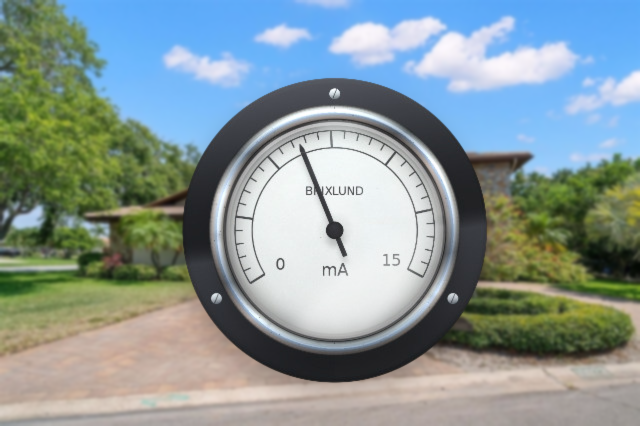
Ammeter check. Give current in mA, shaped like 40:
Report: 6.25
